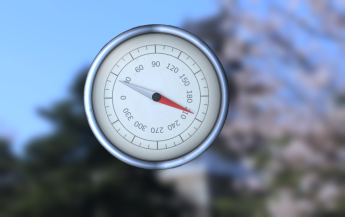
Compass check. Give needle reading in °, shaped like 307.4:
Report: 205
